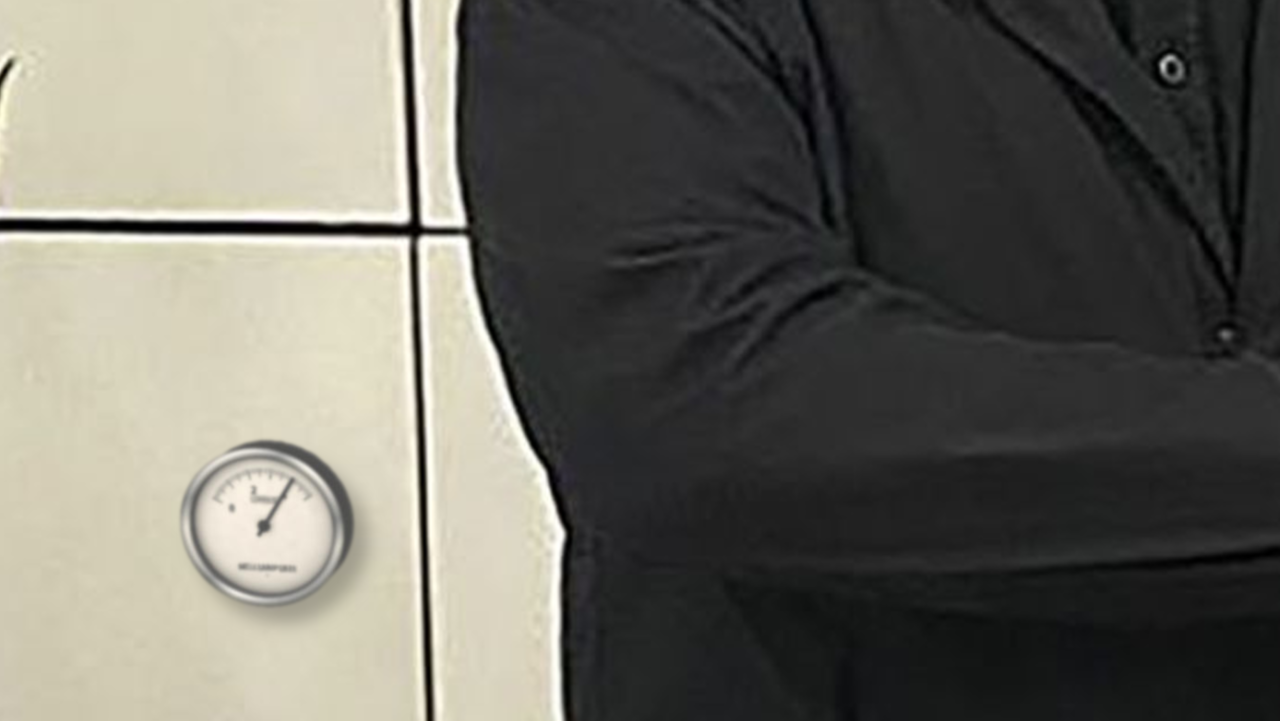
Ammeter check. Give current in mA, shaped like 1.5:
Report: 4
